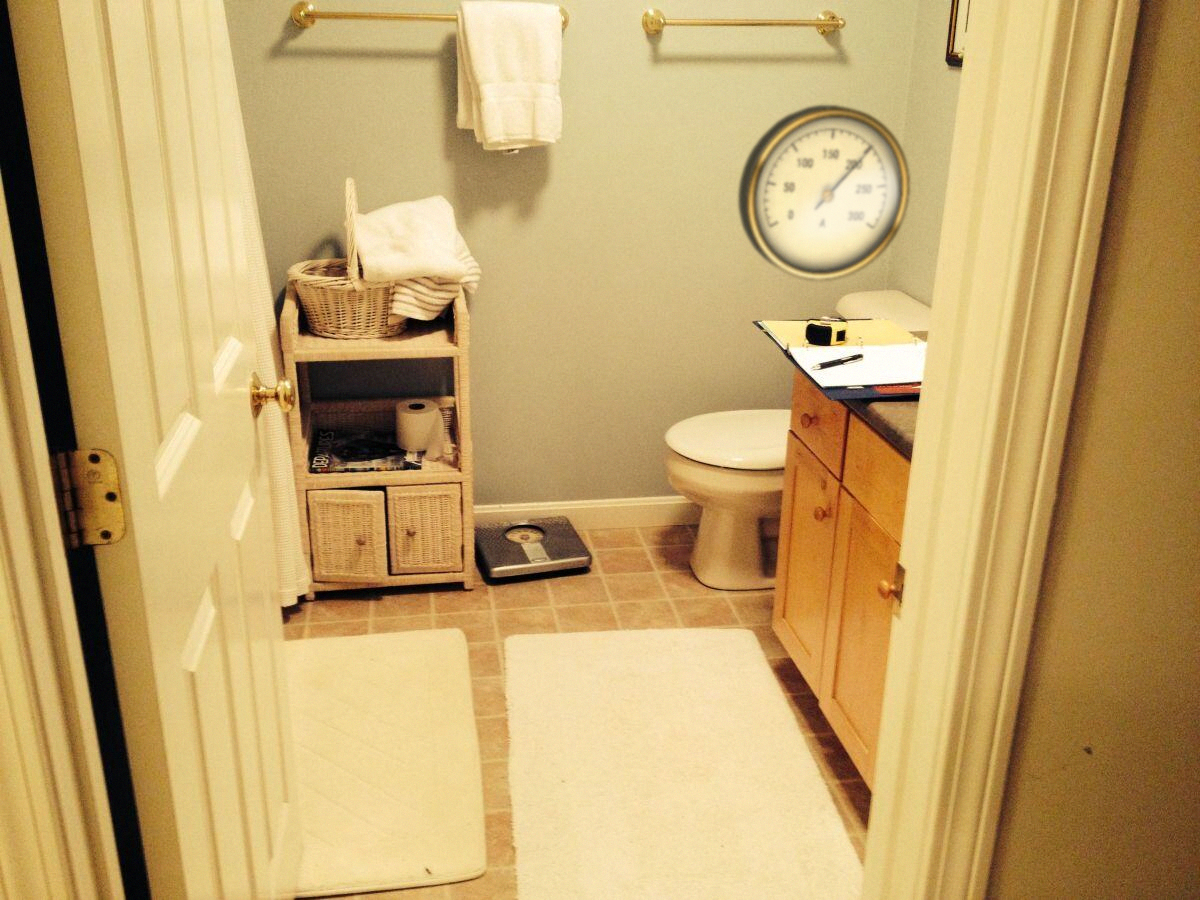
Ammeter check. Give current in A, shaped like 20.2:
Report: 200
